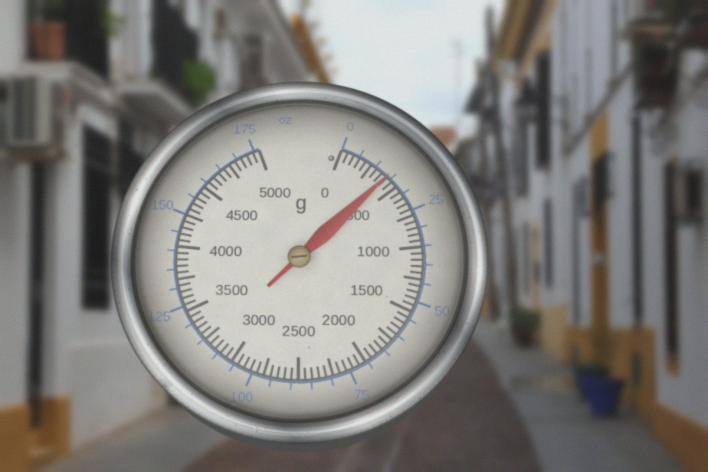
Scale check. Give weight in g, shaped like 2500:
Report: 400
